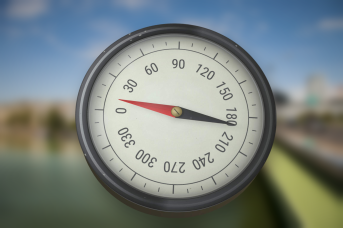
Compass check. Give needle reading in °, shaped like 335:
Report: 10
